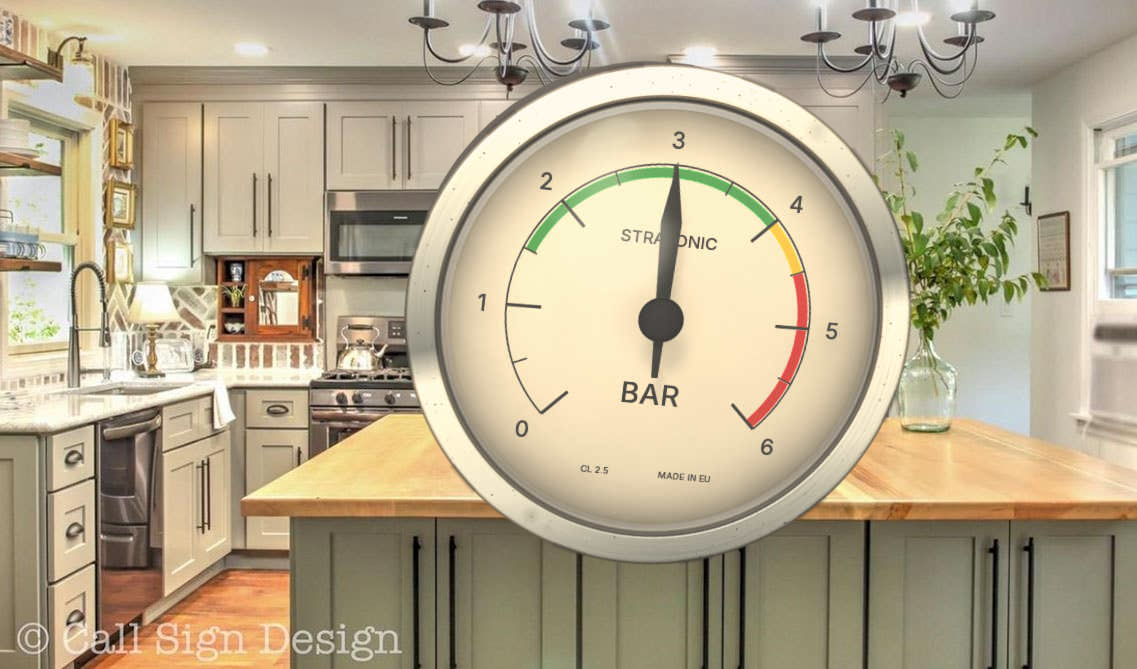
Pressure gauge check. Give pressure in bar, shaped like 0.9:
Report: 3
